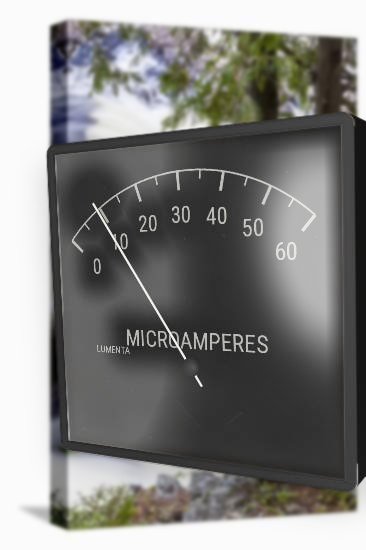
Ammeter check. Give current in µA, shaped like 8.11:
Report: 10
